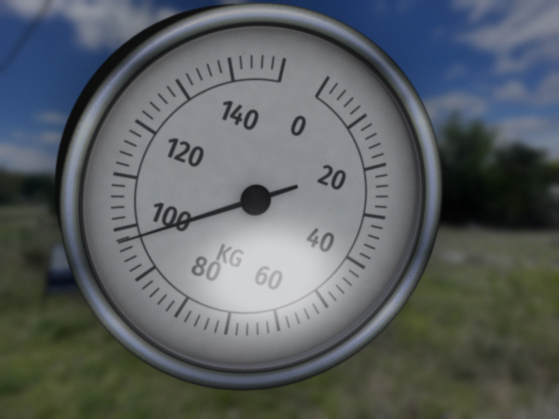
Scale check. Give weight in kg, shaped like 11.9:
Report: 98
